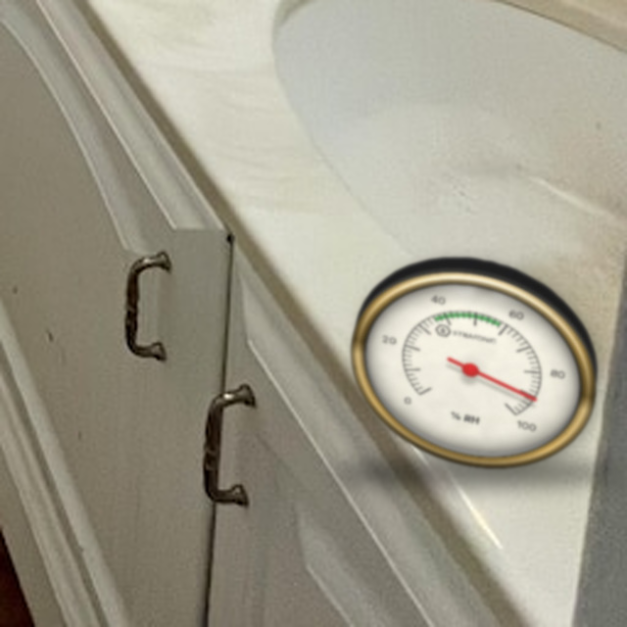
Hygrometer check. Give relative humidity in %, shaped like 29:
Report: 90
